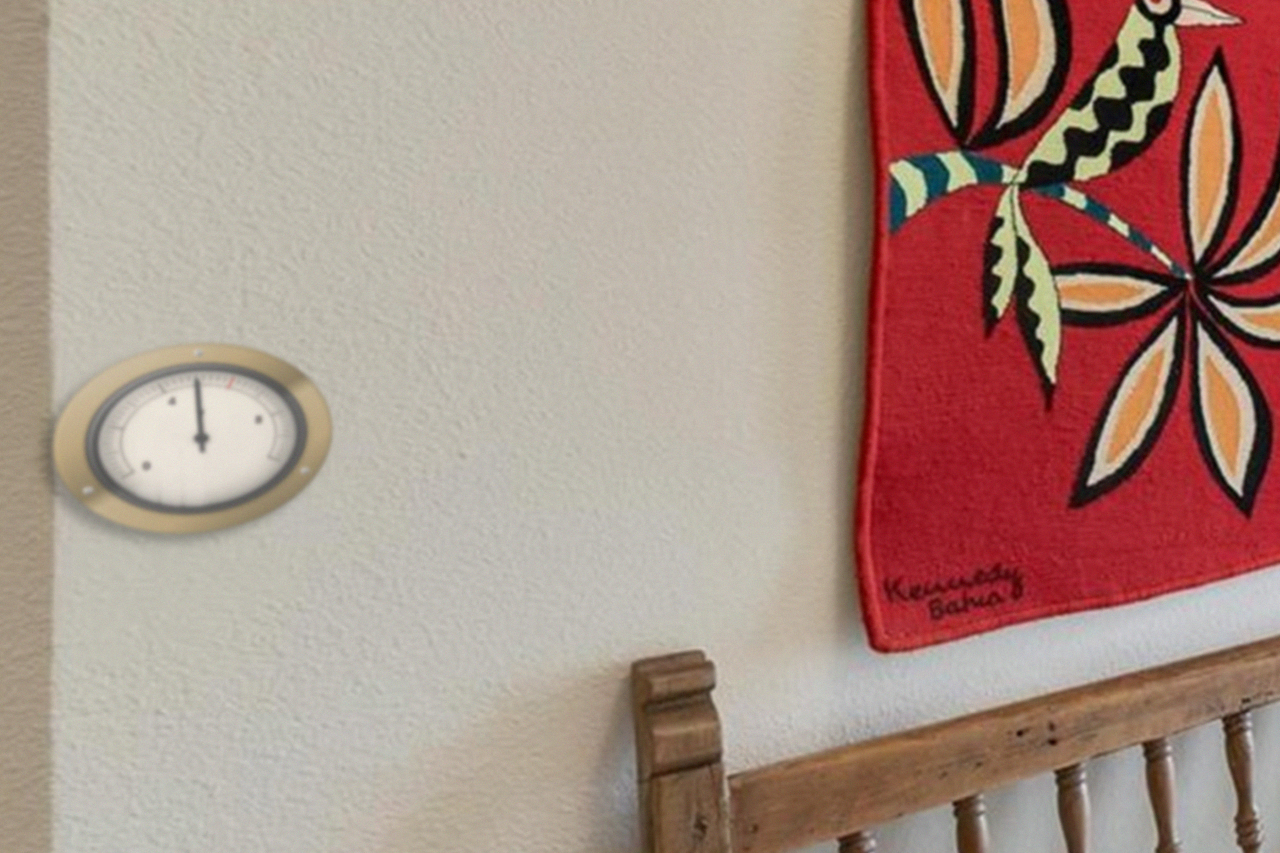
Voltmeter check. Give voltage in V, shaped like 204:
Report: 5
